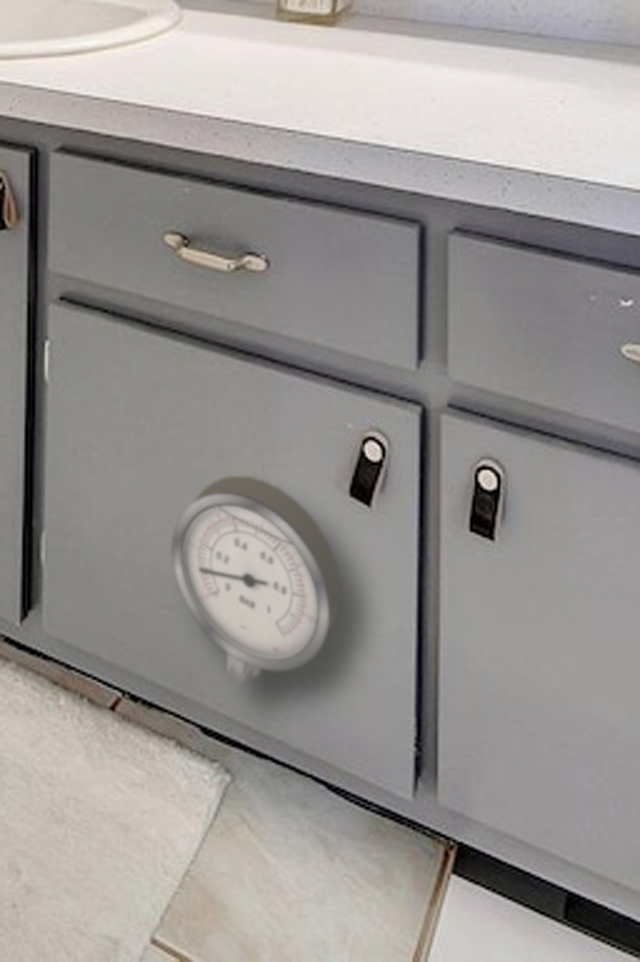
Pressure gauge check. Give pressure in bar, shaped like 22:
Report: 0.1
